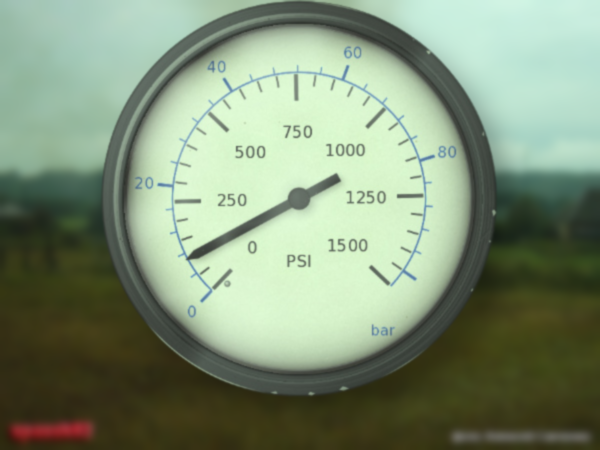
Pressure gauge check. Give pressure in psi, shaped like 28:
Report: 100
